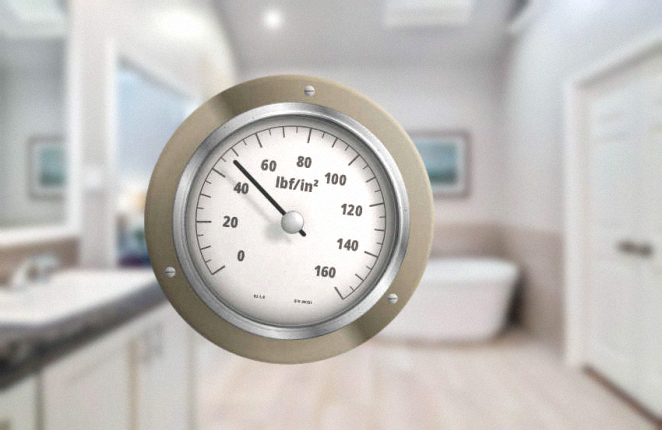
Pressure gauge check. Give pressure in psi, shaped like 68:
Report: 47.5
